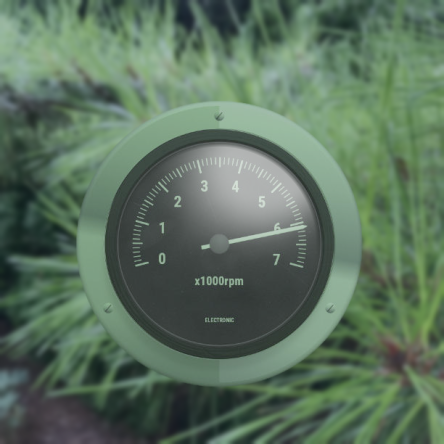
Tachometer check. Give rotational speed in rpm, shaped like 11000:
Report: 6100
